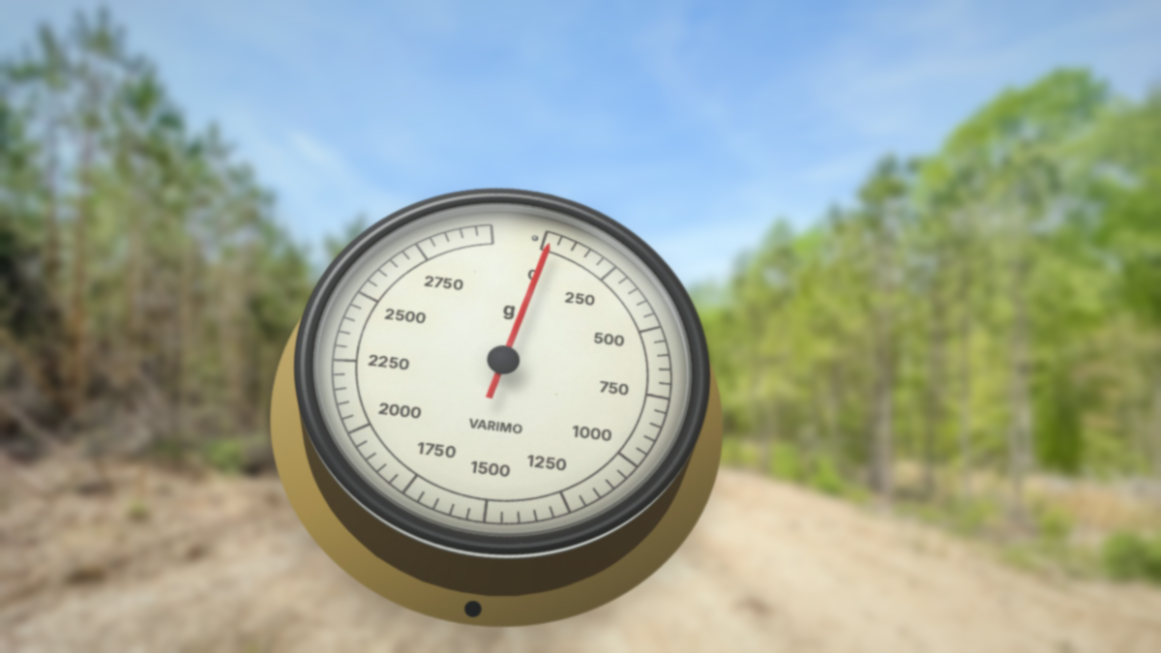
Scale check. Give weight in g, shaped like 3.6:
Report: 25
